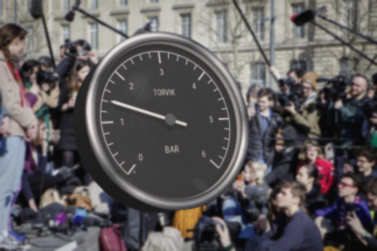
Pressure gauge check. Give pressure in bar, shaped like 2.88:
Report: 1.4
